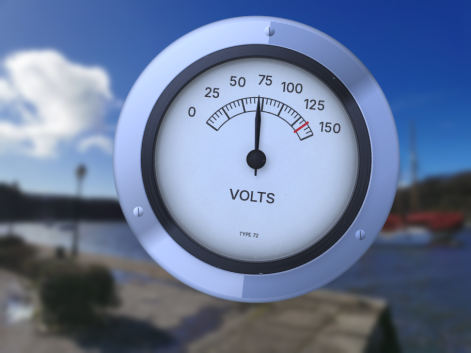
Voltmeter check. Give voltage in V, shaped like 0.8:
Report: 70
